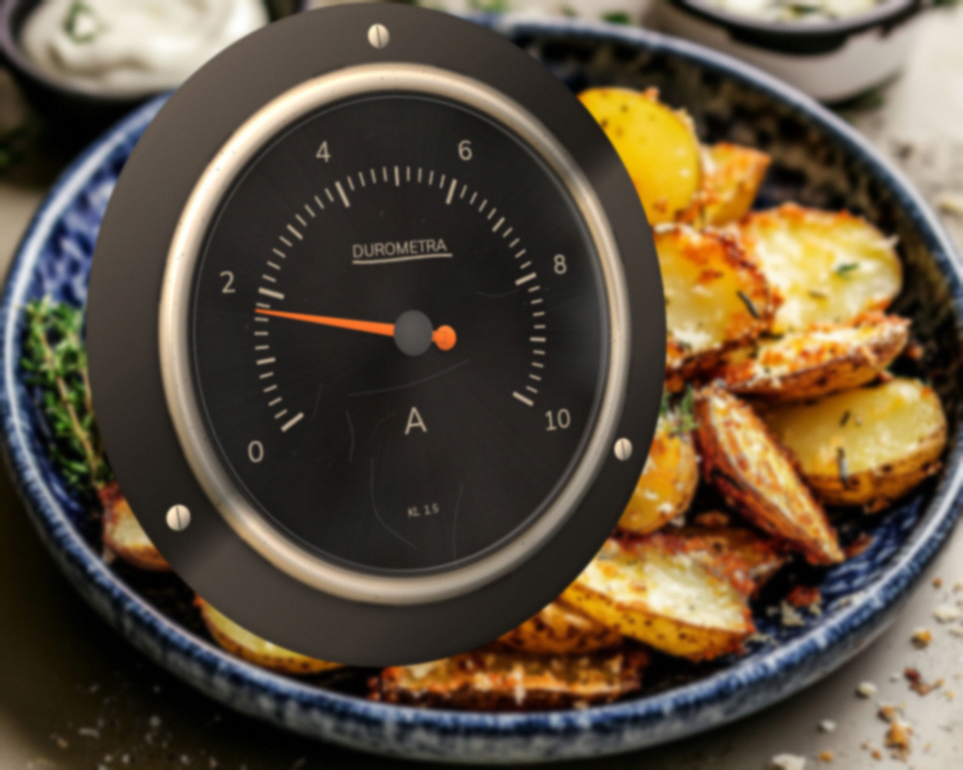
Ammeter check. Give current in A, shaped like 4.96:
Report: 1.7
